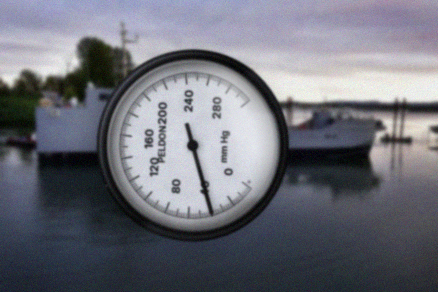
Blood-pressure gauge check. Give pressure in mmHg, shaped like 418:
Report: 40
